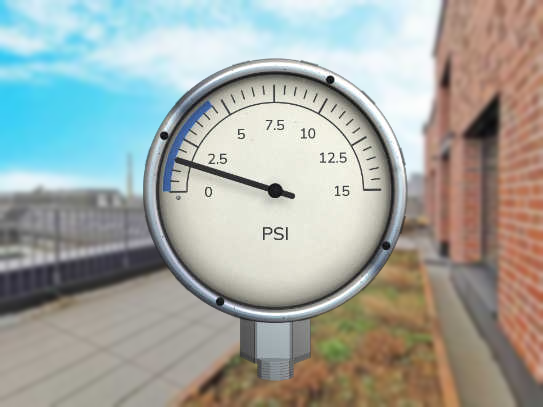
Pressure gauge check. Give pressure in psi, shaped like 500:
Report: 1.5
